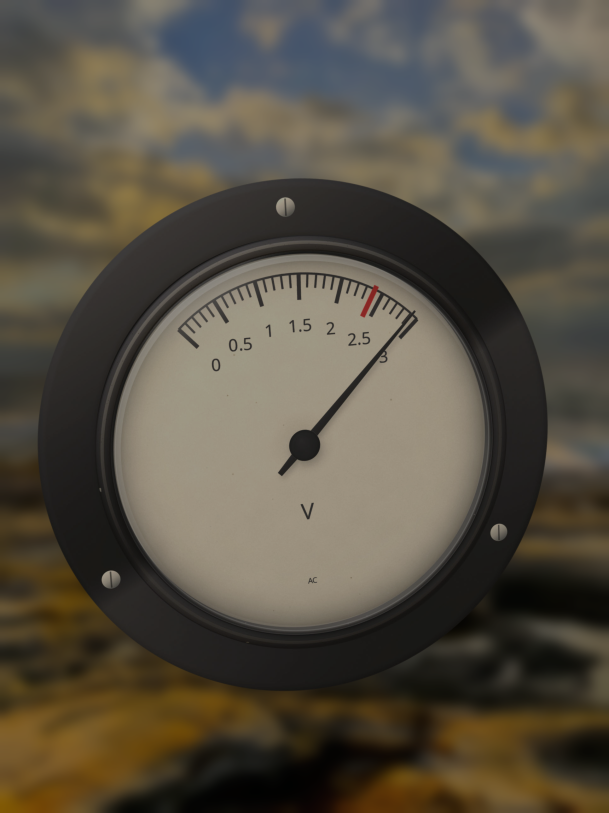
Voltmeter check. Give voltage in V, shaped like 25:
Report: 2.9
